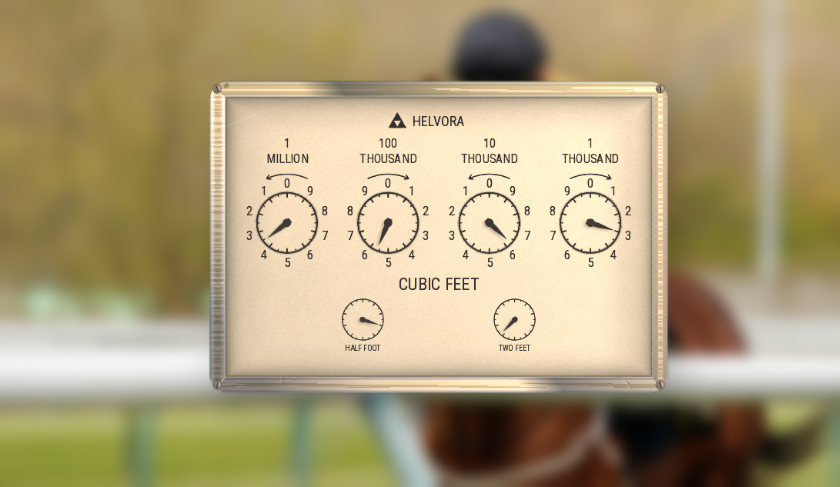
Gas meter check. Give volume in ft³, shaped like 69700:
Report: 356300
